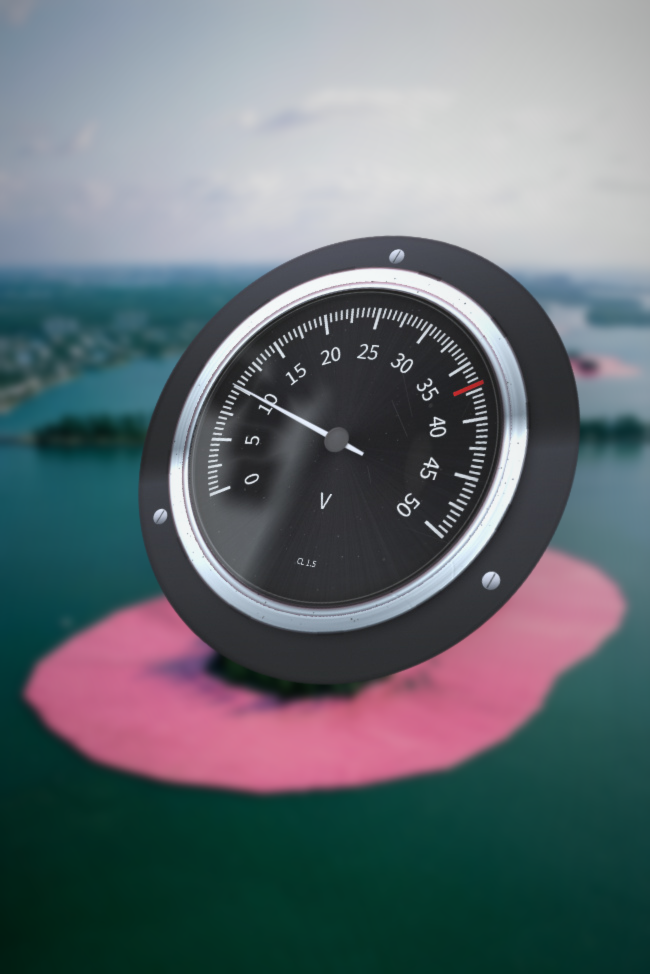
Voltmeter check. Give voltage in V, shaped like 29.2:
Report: 10
